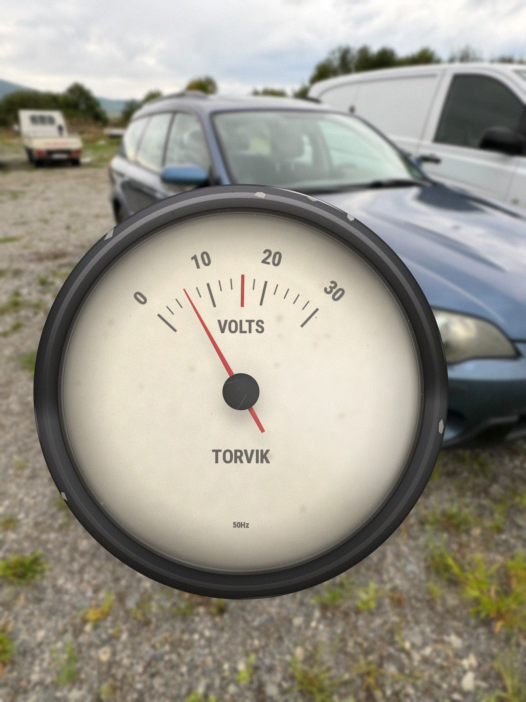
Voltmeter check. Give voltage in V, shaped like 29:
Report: 6
